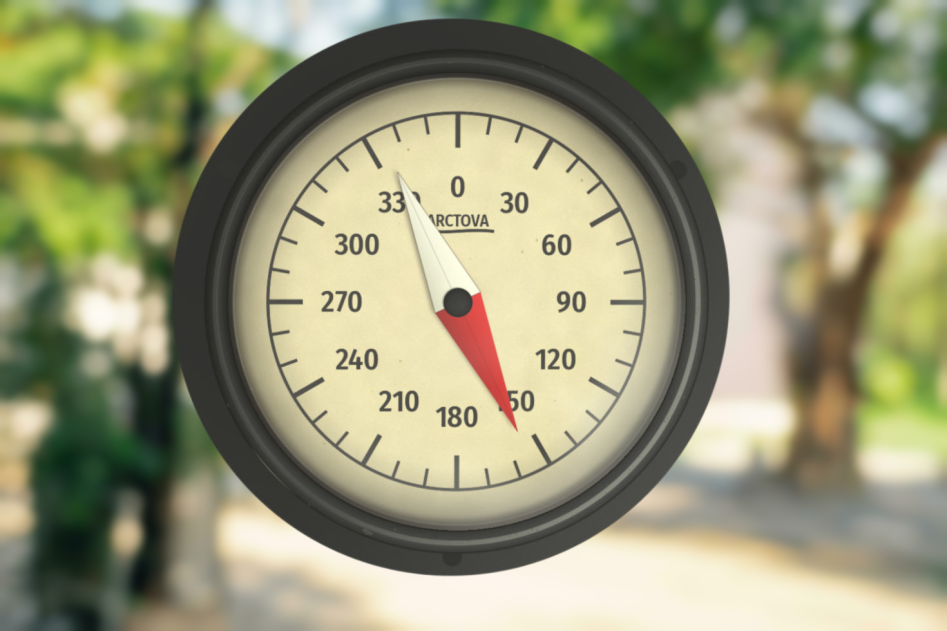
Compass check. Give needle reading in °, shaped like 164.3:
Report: 155
